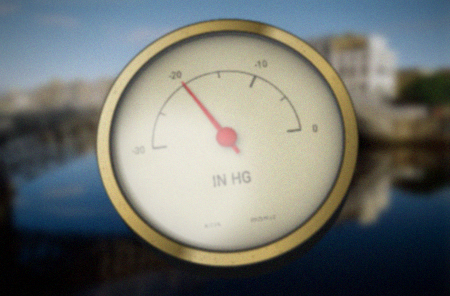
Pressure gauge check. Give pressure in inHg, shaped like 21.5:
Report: -20
